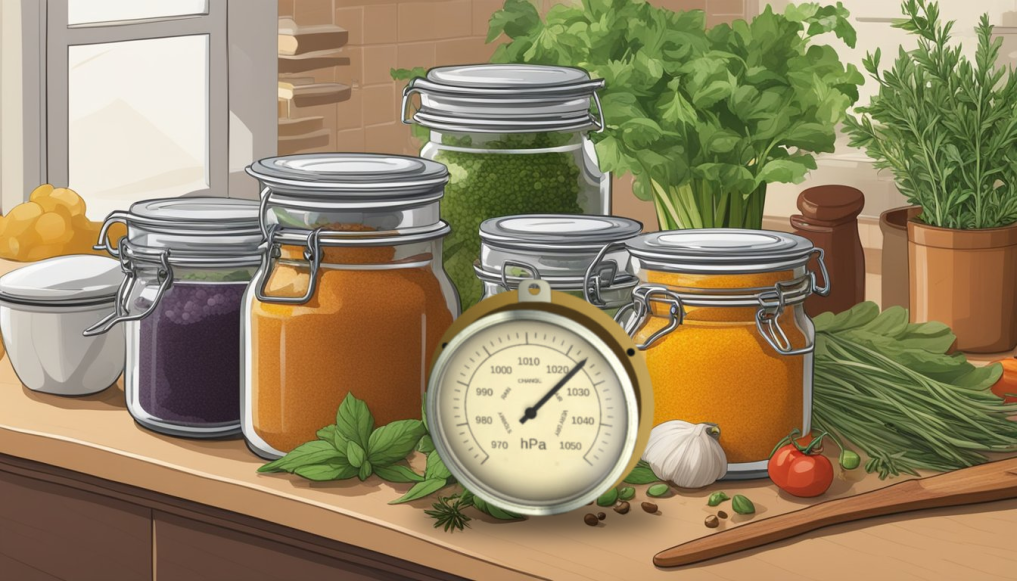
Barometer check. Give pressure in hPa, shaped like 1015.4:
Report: 1024
